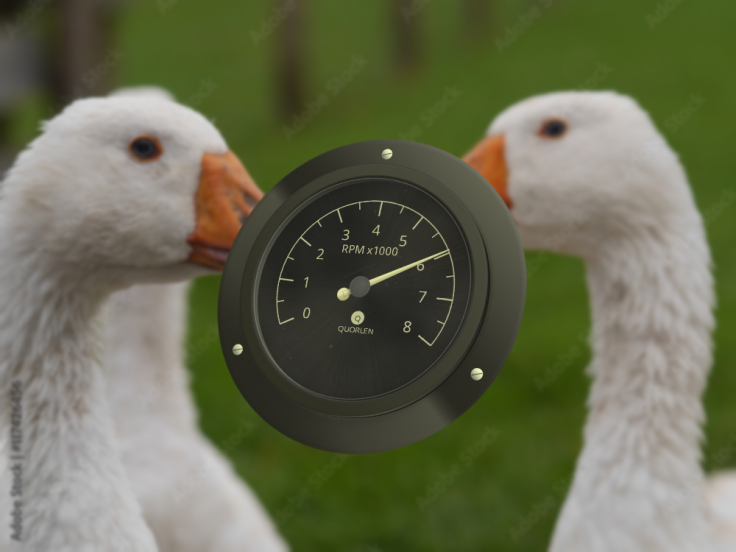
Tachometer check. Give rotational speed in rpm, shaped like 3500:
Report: 6000
